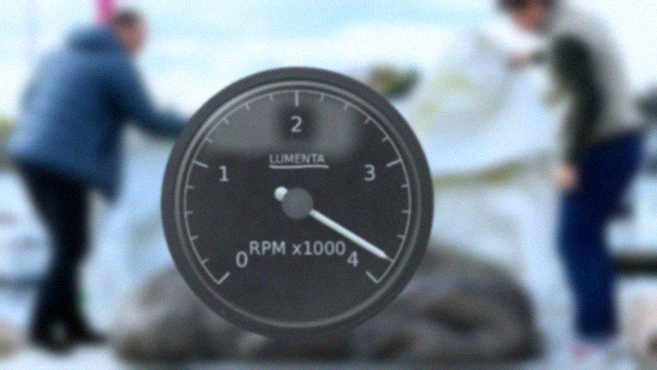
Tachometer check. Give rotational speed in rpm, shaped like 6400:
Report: 3800
